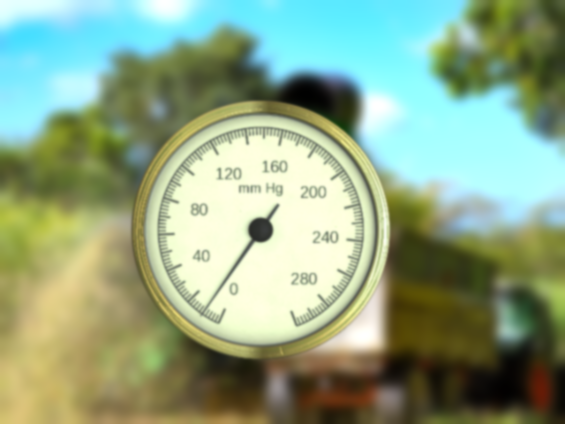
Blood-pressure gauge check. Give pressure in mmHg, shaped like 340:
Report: 10
